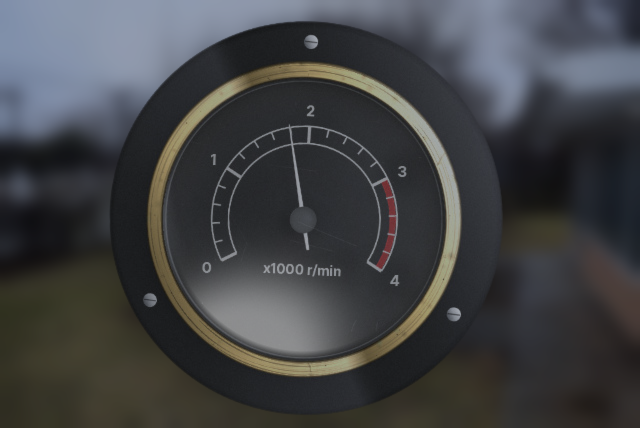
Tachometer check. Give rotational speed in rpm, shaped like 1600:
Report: 1800
